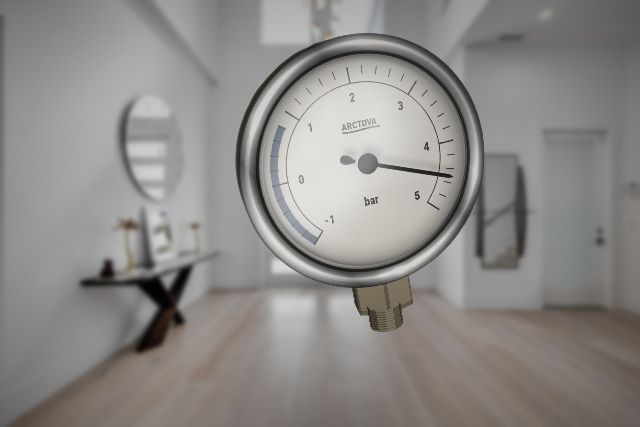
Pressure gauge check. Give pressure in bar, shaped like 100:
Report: 4.5
